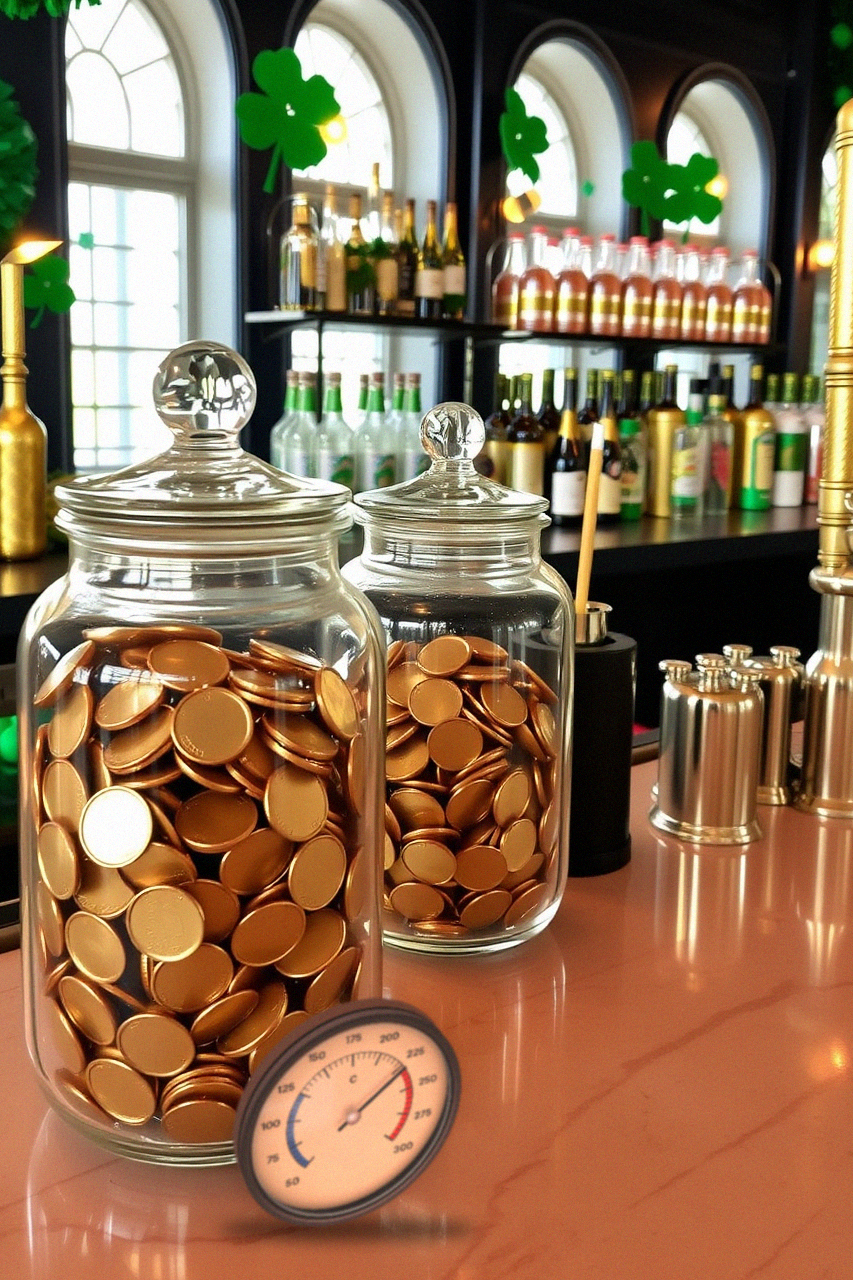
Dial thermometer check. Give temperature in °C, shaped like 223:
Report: 225
